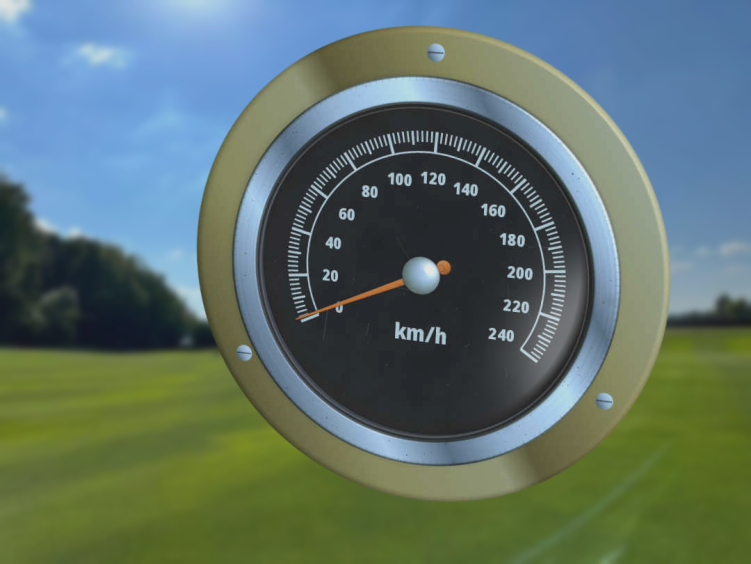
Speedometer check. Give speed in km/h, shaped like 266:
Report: 2
